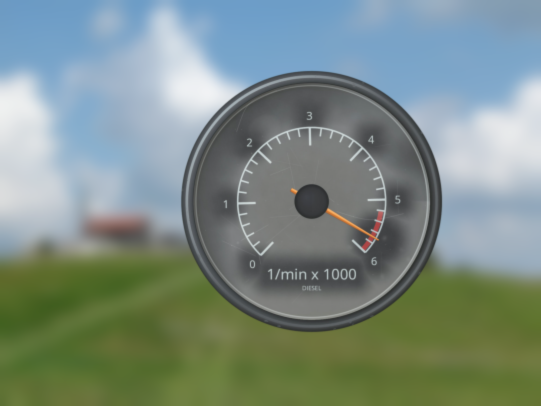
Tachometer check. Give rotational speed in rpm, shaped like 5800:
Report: 5700
